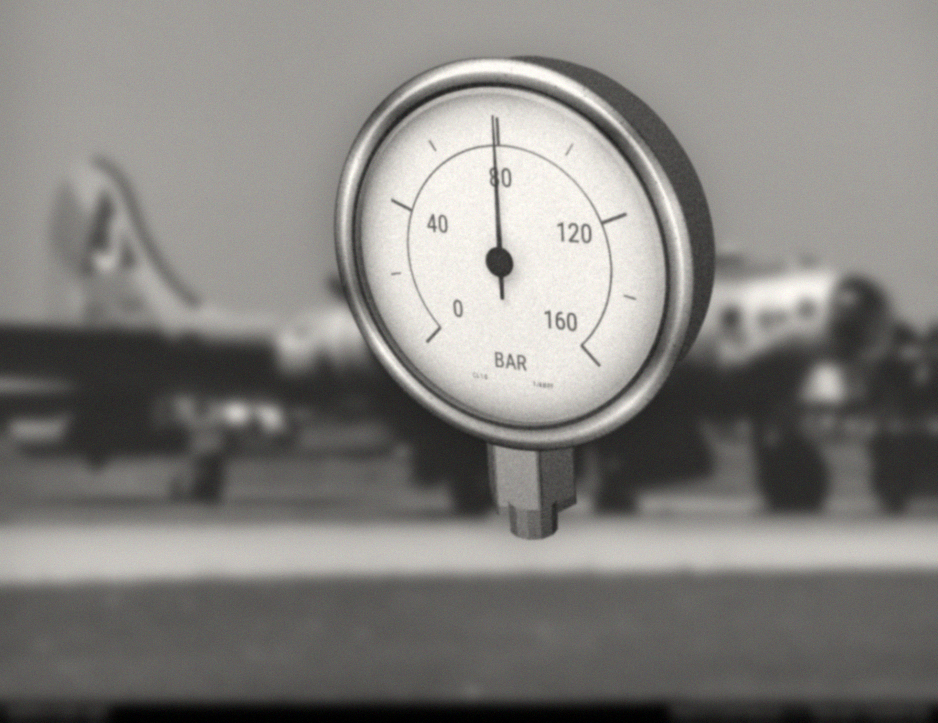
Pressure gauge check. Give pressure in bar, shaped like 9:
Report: 80
